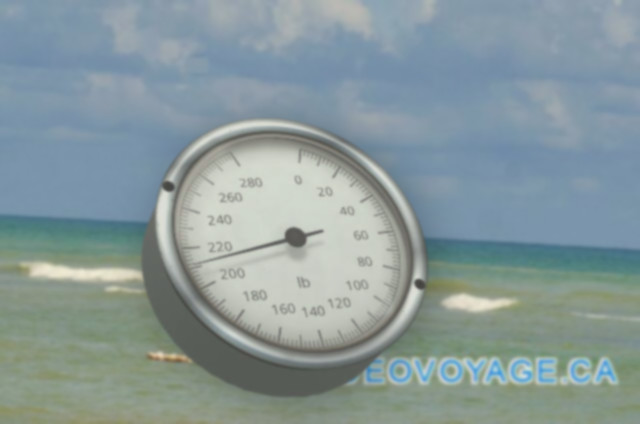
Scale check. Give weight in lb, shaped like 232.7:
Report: 210
